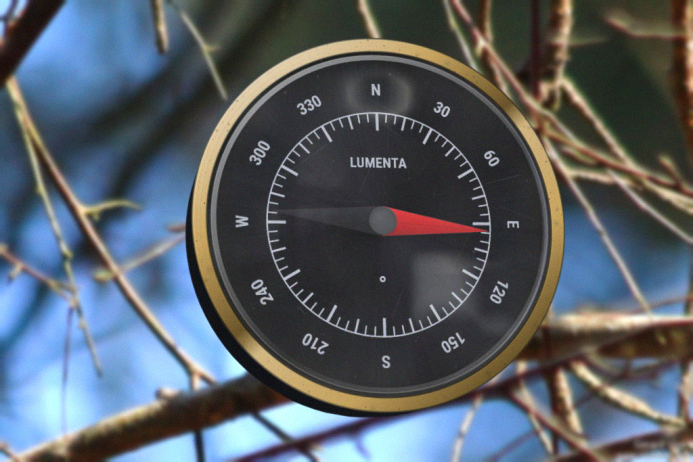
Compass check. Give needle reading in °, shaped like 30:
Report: 95
